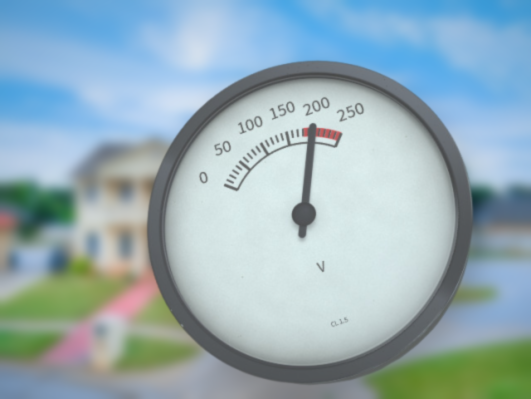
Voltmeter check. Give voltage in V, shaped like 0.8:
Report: 200
